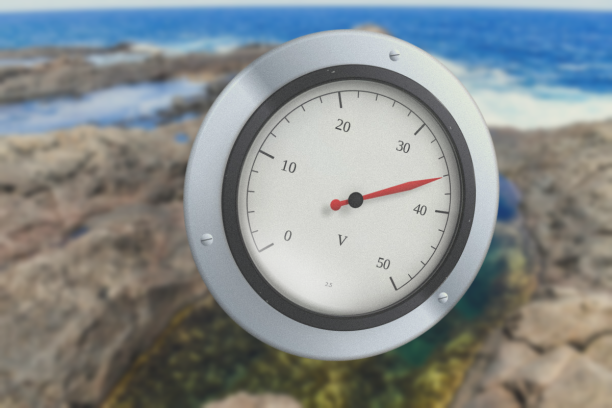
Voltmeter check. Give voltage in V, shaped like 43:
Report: 36
